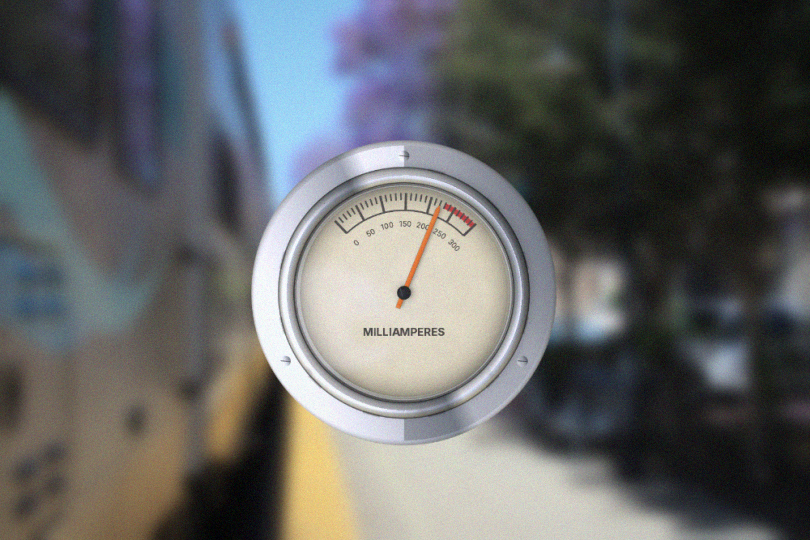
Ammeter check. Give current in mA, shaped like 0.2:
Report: 220
